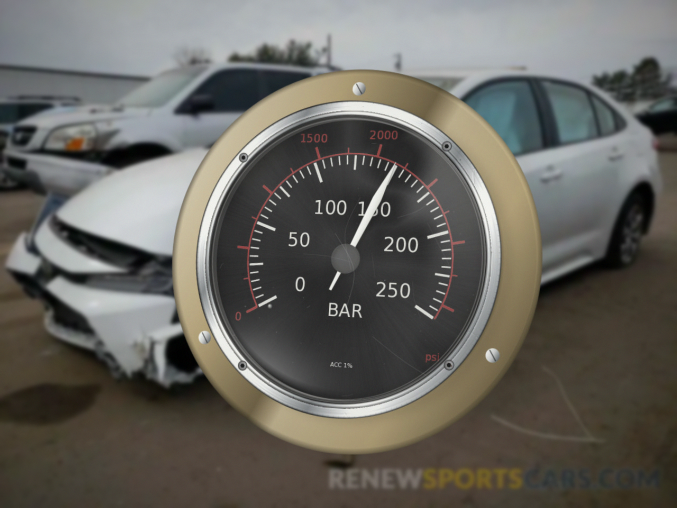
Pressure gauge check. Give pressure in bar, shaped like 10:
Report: 150
